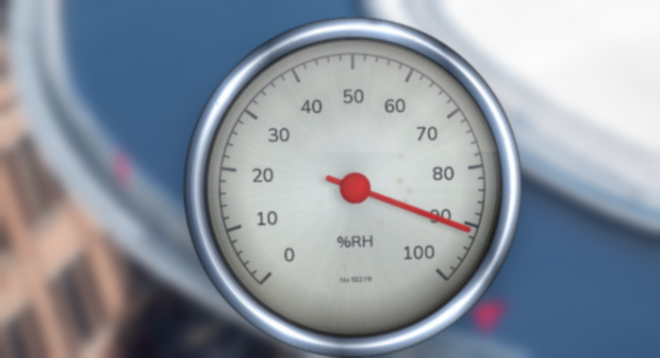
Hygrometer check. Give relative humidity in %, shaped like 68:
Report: 91
